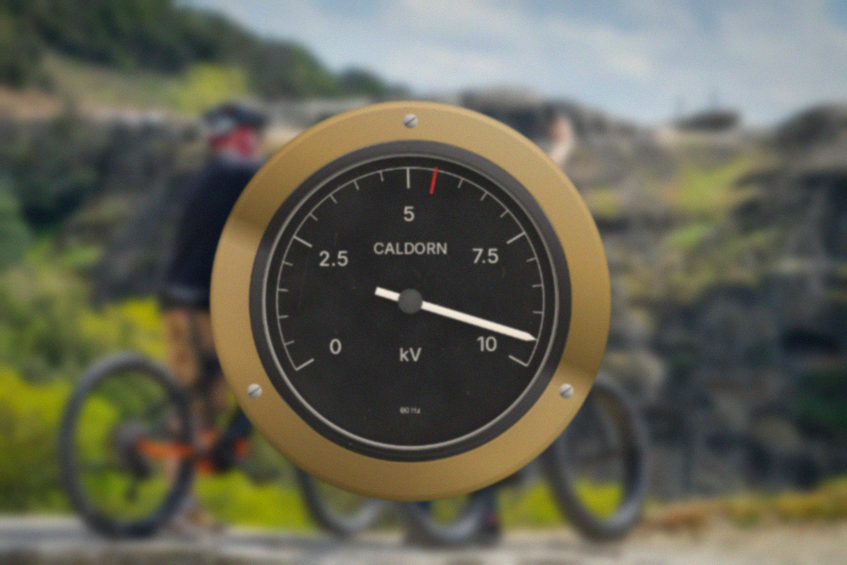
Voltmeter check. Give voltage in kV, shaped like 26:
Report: 9.5
